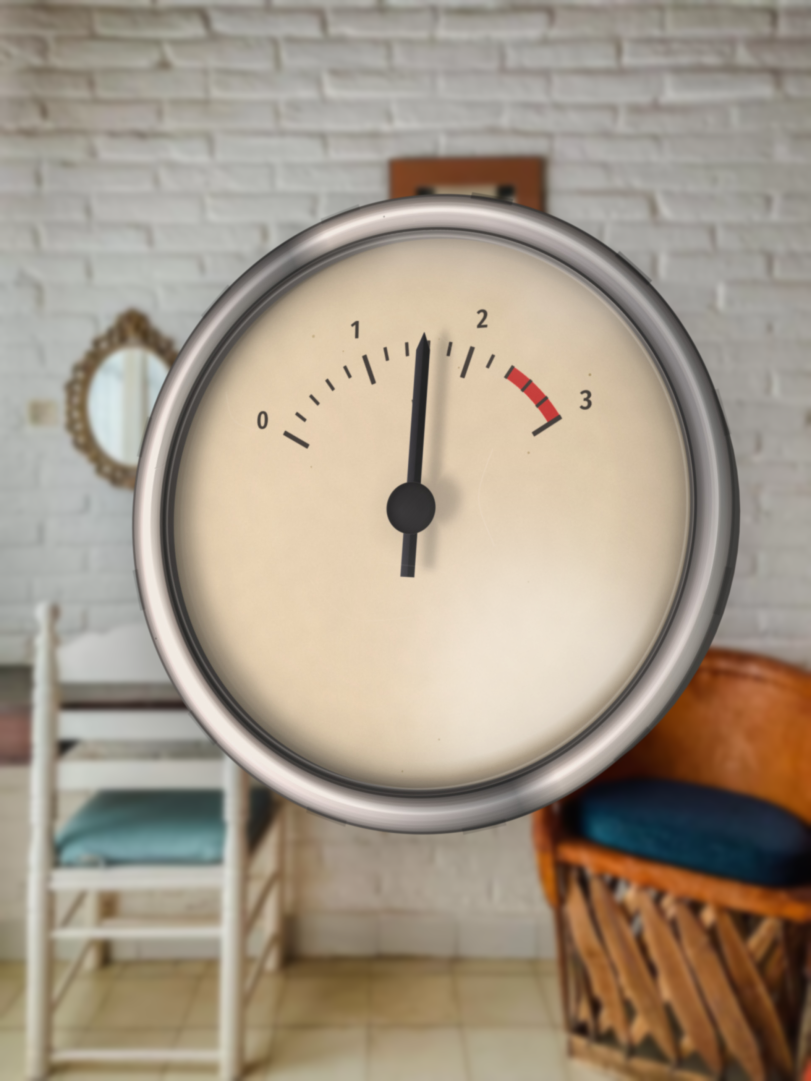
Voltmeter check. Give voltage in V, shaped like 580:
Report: 1.6
